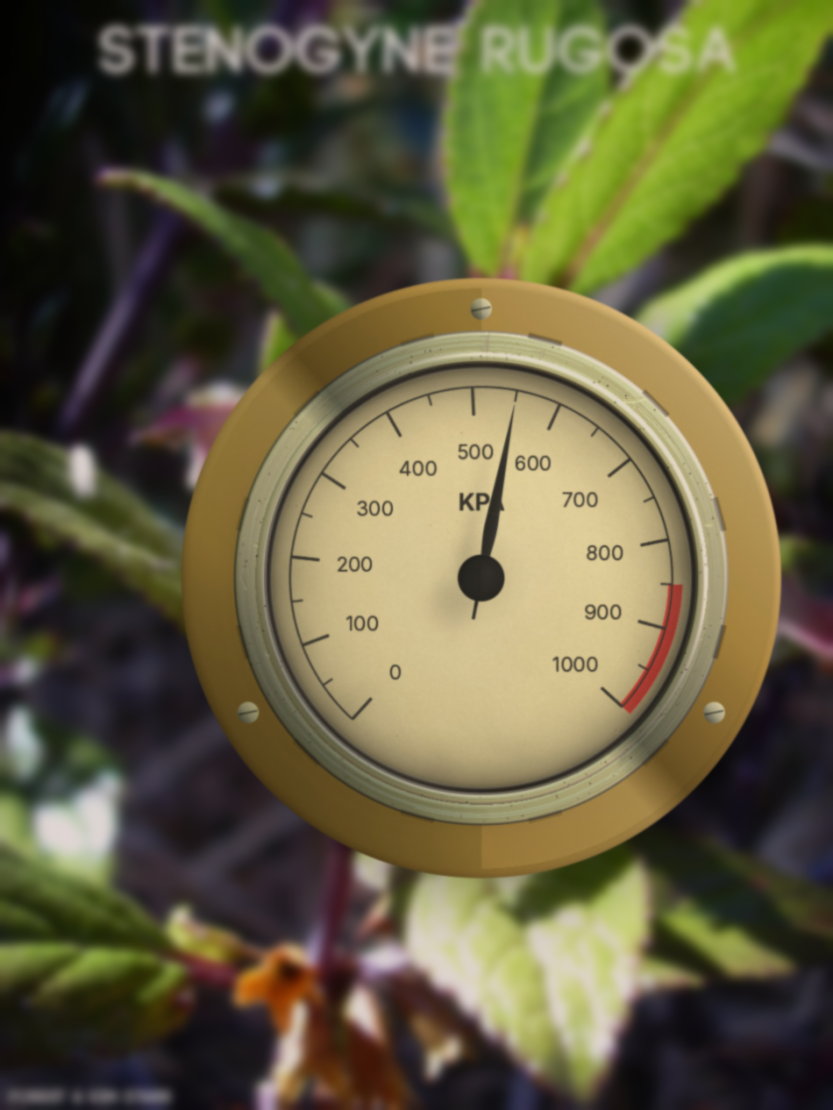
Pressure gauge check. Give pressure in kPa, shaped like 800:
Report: 550
